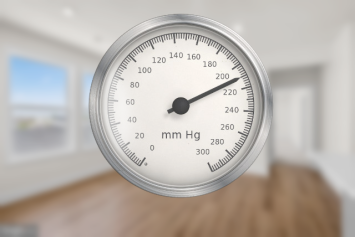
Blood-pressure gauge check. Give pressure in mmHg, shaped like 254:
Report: 210
